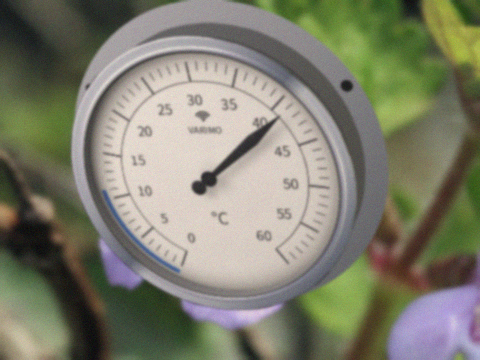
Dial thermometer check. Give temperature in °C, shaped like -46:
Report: 41
